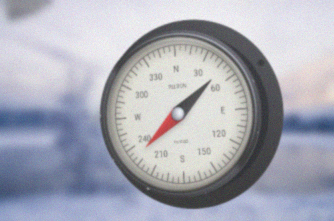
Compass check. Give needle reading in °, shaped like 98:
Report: 230
